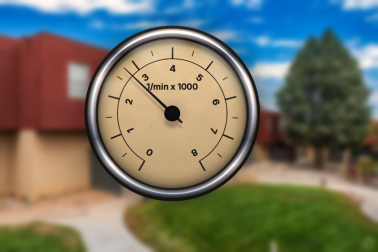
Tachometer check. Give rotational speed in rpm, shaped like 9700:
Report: 2750
